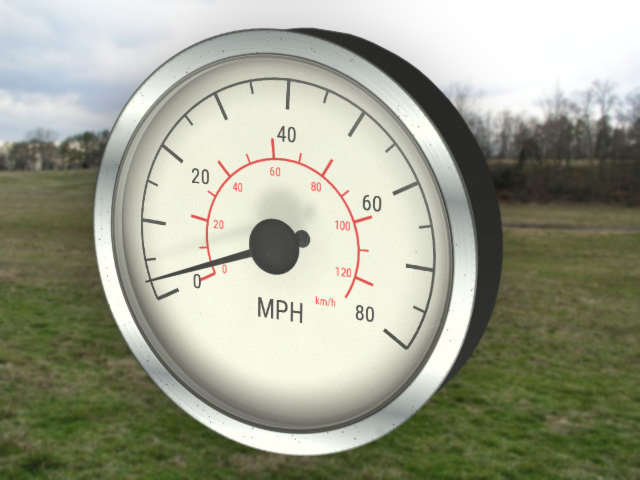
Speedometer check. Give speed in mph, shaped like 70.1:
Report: 2.5
